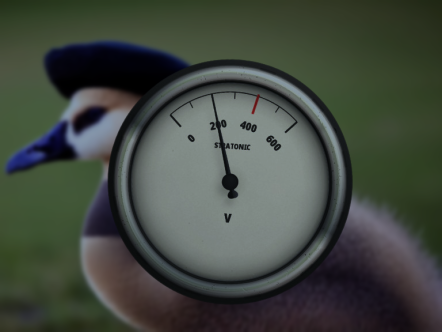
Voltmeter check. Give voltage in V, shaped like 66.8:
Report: 200
